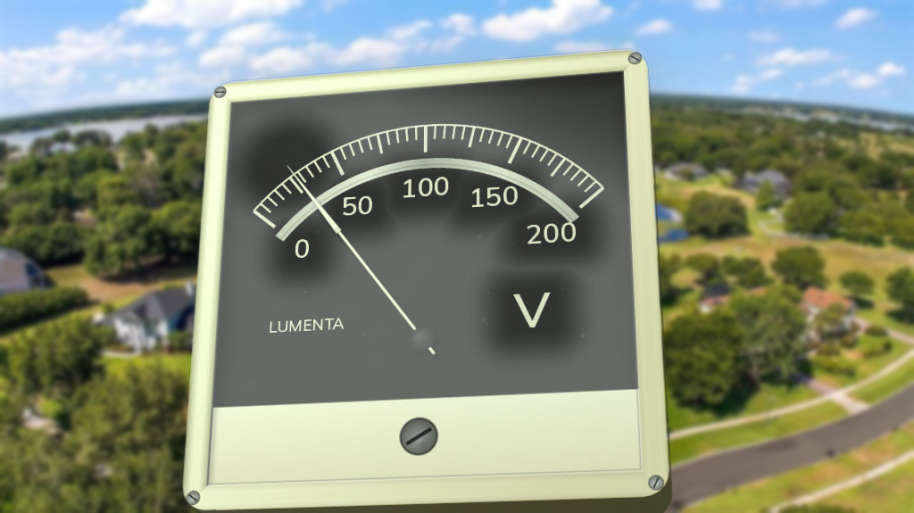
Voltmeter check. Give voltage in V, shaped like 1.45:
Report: 27.5
